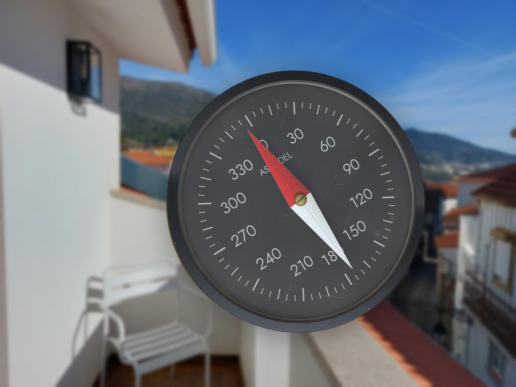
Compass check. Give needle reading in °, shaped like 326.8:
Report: 355
